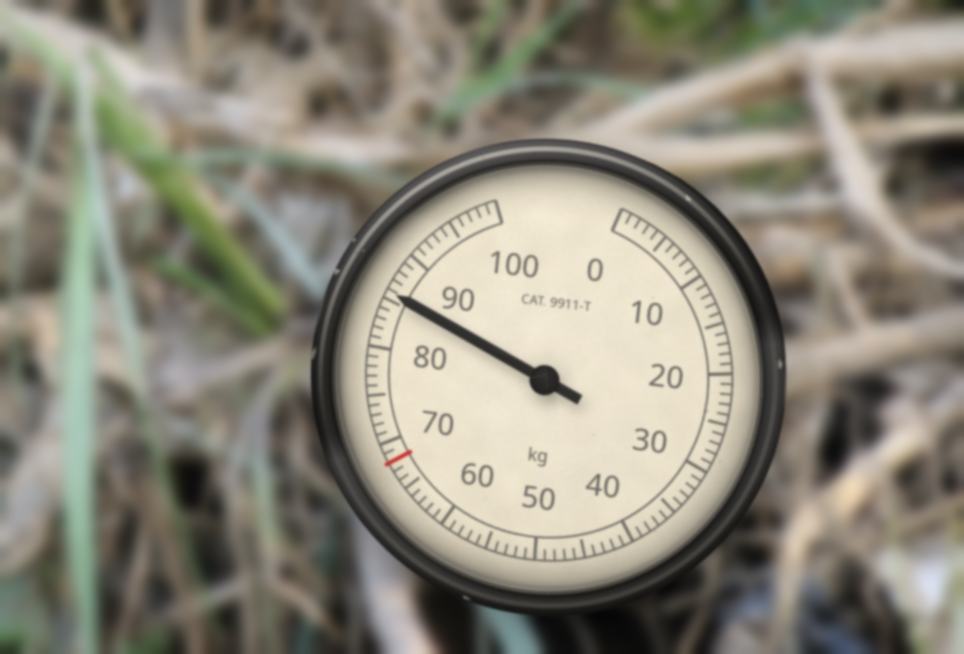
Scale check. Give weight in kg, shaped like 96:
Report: 86
